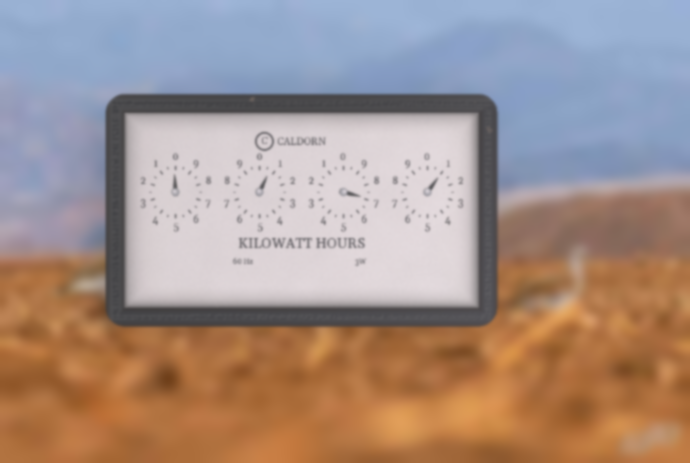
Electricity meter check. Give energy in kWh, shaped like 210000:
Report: 71
